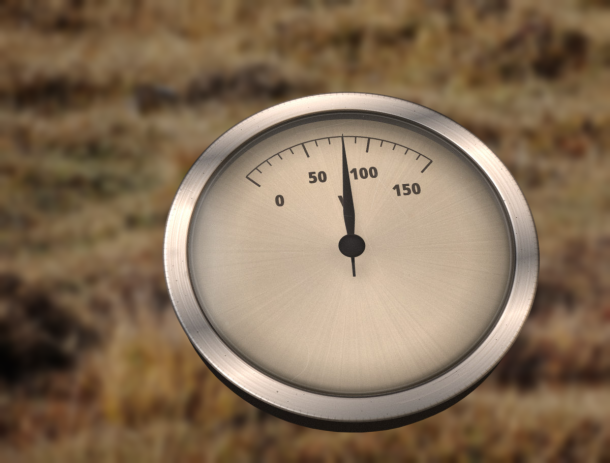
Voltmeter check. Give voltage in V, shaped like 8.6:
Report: 80
